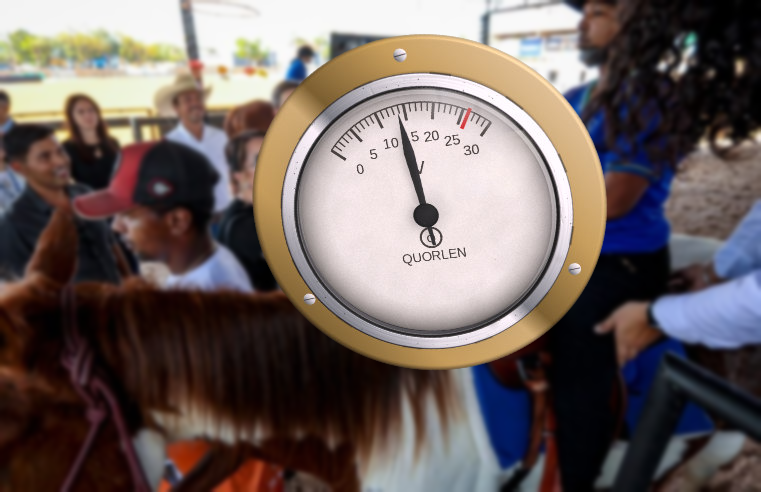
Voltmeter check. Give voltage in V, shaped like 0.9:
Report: 14
